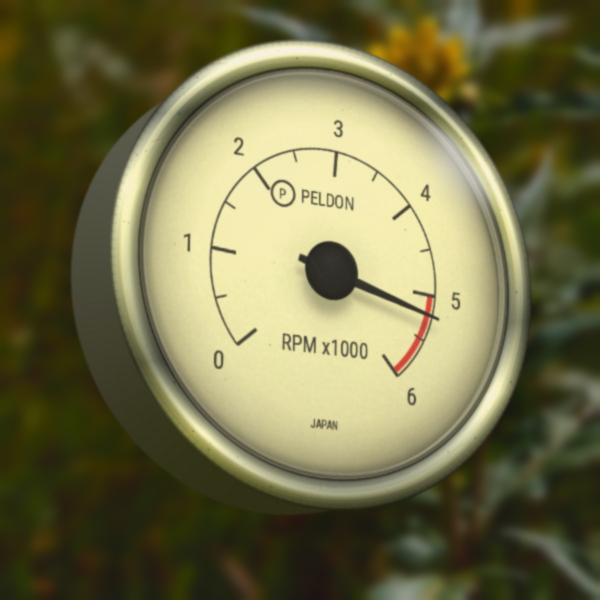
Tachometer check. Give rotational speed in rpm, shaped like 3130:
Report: 5250
